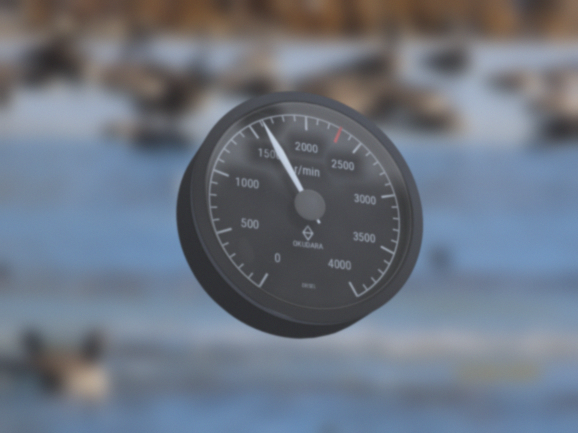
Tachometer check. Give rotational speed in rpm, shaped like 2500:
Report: 1600
